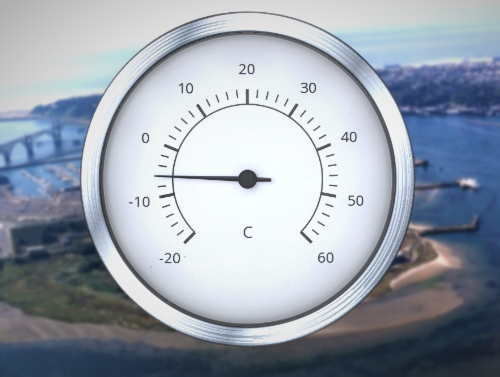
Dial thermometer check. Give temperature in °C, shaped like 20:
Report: -6
